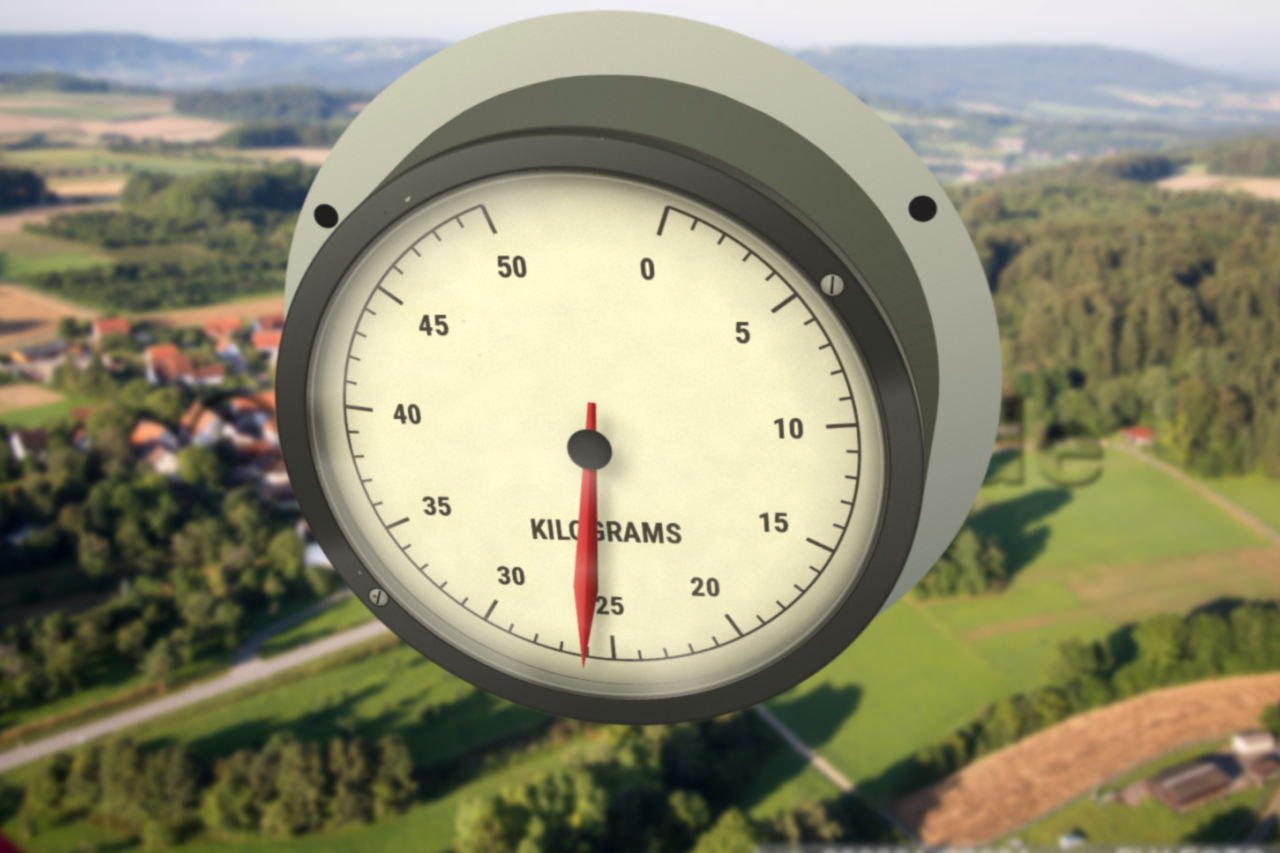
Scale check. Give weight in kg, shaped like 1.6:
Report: 26
